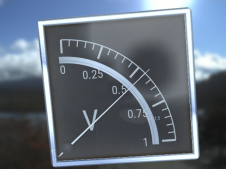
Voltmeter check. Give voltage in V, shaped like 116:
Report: 0.55
